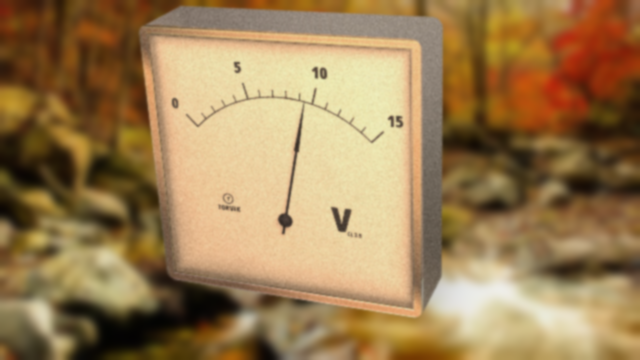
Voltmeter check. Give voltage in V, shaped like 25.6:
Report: 9.5
